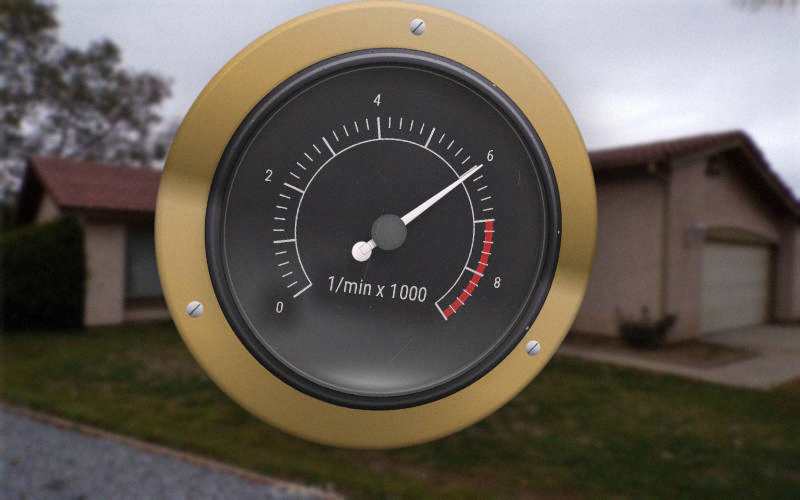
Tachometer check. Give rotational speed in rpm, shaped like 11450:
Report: 6000
